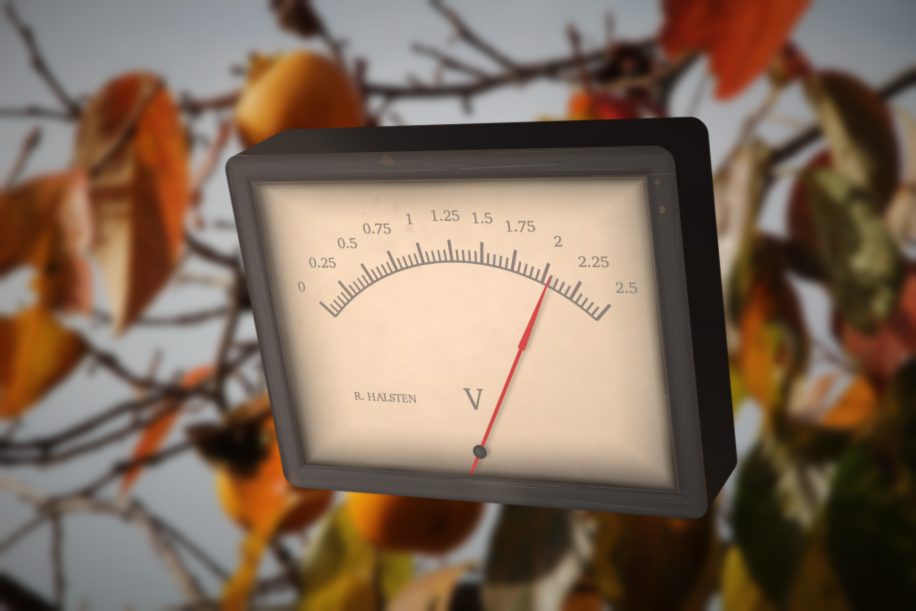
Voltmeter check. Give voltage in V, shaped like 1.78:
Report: 2.05
